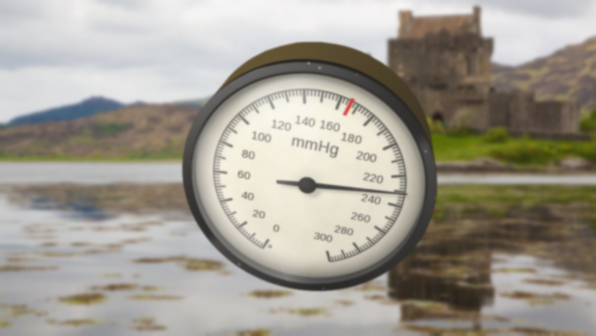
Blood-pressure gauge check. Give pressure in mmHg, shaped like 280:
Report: 230
